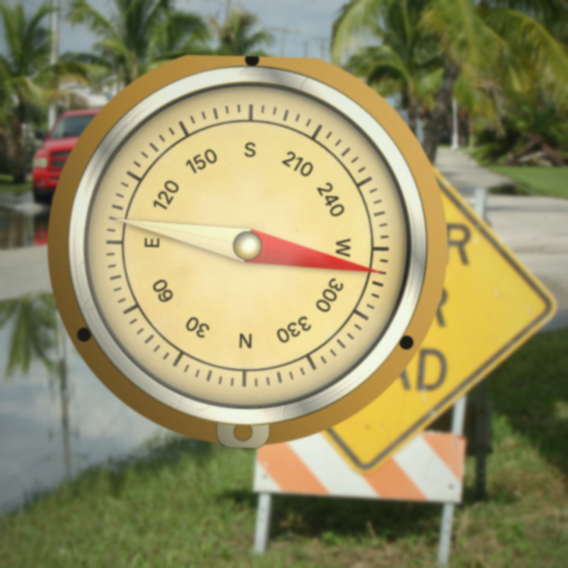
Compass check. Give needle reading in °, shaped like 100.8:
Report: 280
